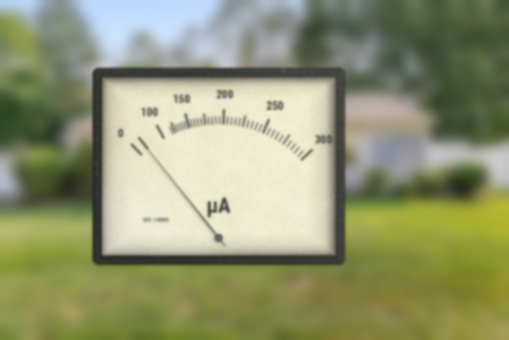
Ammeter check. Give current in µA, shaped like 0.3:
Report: 50
